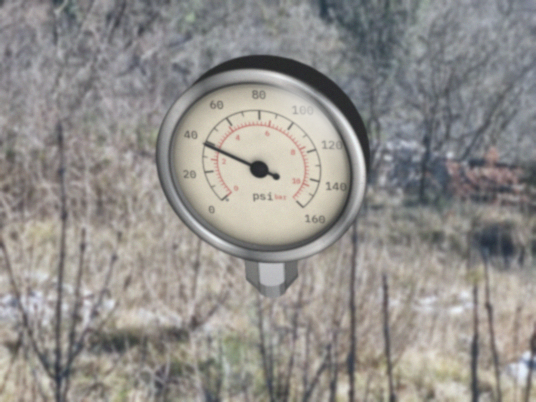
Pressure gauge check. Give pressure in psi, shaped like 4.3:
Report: 40
